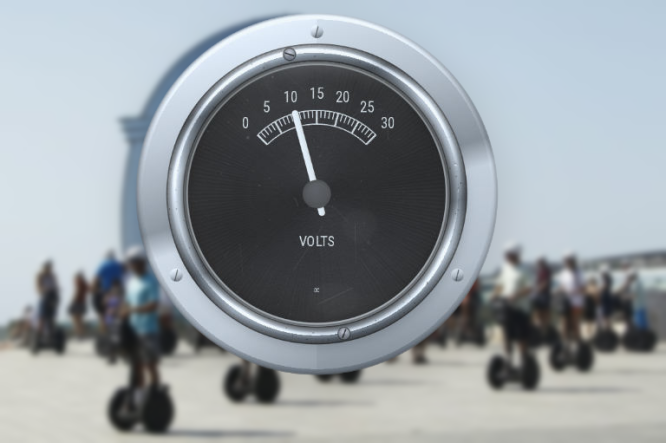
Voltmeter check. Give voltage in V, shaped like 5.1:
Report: 10
